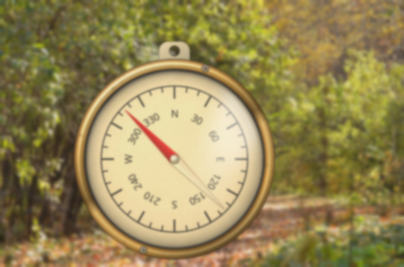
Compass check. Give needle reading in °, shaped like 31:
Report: 315
